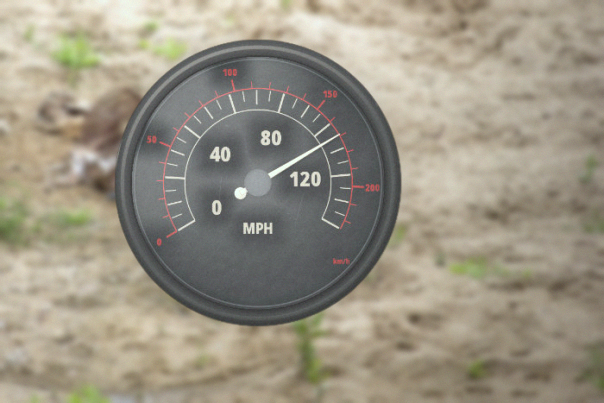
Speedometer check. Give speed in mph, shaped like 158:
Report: 105
